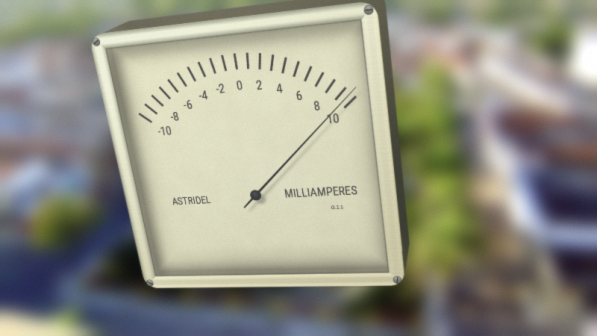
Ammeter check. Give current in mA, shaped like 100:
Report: 9.5
